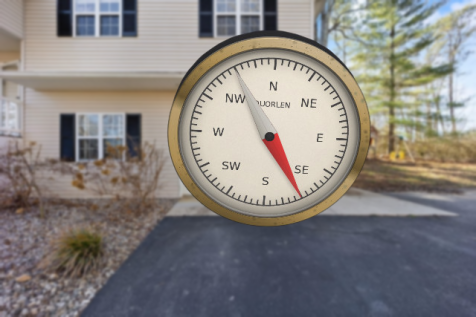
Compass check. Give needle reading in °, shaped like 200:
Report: 150
